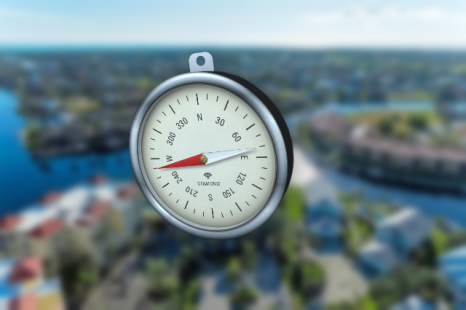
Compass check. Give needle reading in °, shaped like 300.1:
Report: 260
